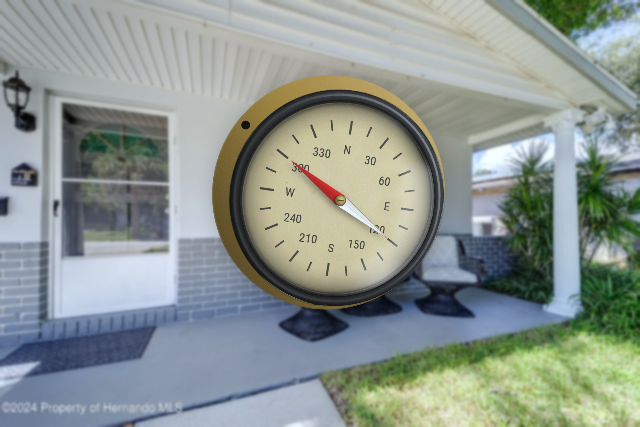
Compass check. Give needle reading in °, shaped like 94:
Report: 300
